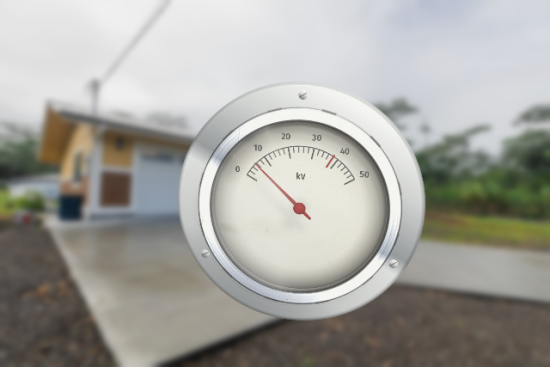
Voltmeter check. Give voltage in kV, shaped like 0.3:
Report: 6
